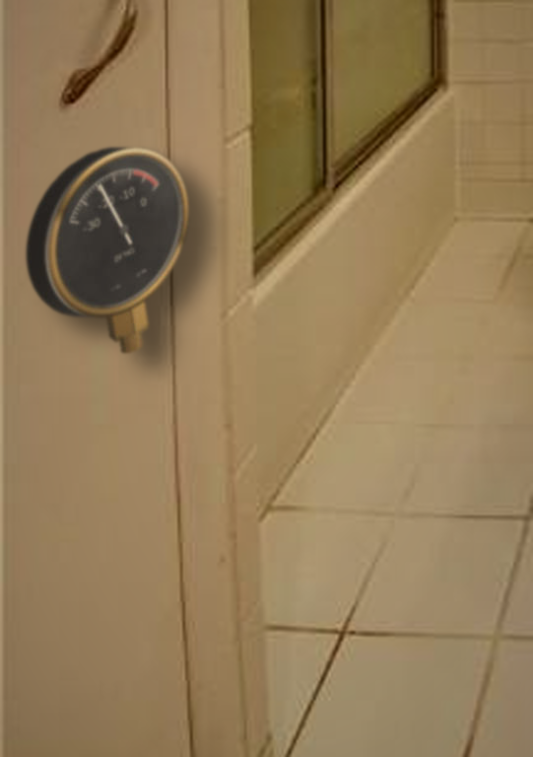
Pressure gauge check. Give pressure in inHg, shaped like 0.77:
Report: -20
